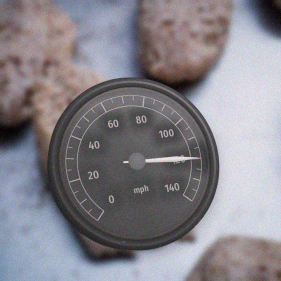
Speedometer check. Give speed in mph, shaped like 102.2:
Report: 120
